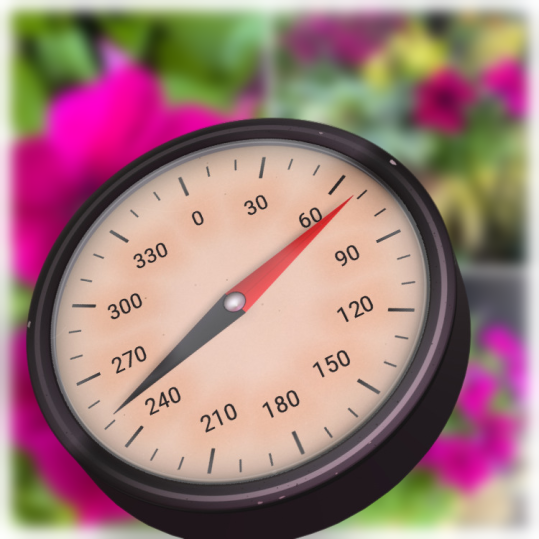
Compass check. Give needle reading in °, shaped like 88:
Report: 70
